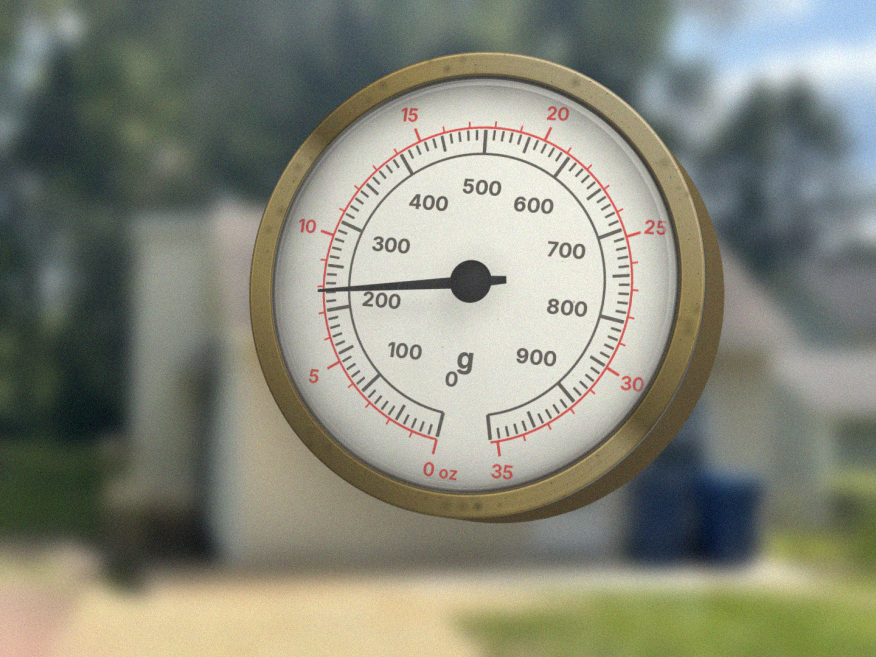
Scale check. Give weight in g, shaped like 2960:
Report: 220
